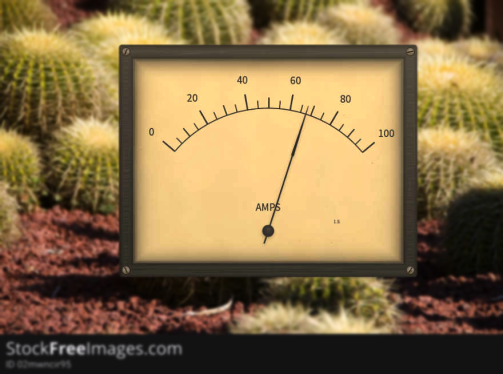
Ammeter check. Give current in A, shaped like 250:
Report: 67.5
